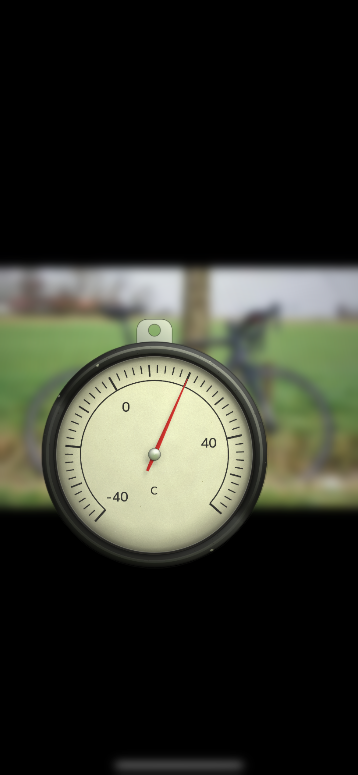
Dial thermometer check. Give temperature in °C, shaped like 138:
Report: 20
